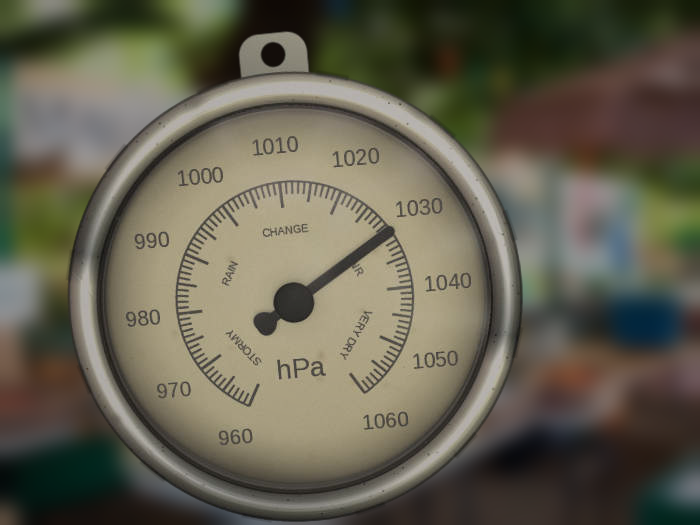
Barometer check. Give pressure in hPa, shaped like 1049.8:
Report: 1030
